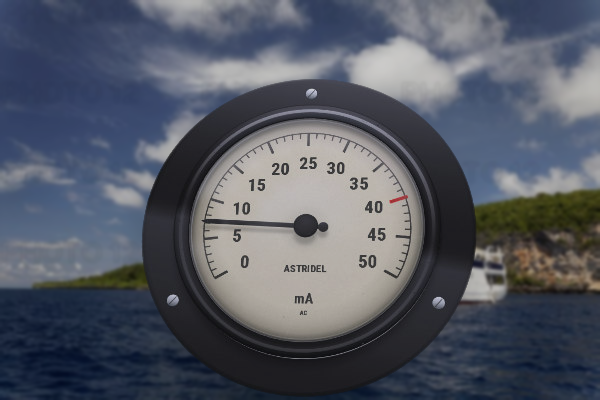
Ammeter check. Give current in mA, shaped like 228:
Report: 7
